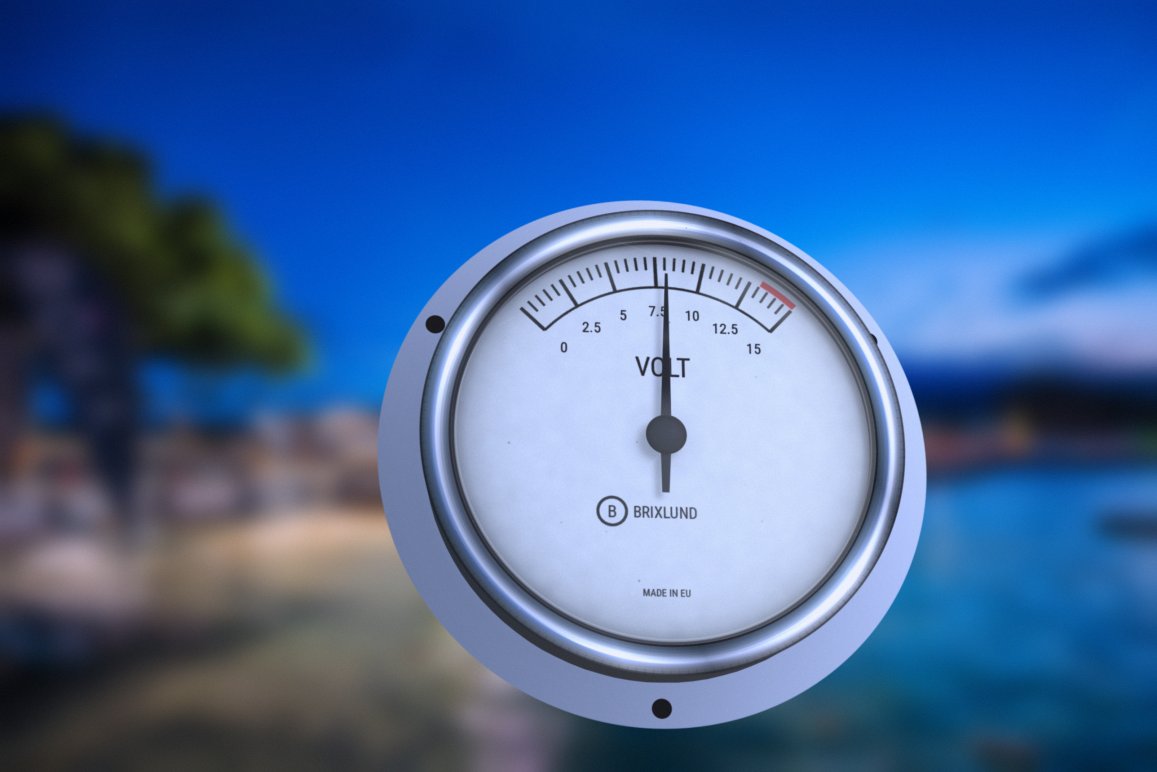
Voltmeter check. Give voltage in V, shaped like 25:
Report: 8
